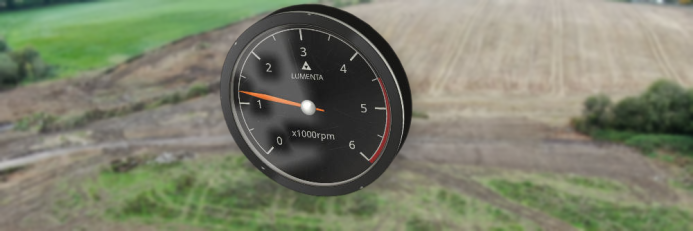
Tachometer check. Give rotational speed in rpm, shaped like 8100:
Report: 1250
